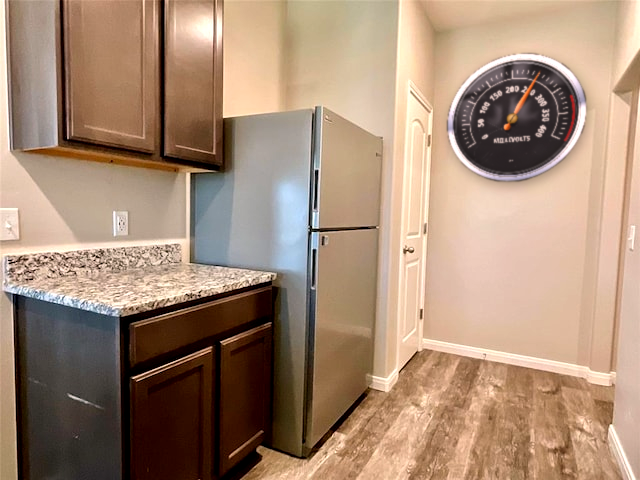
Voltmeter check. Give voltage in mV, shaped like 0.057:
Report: 250
